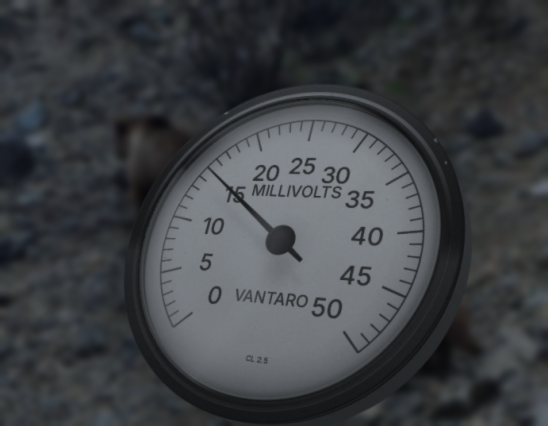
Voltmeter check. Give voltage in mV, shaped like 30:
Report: 15
